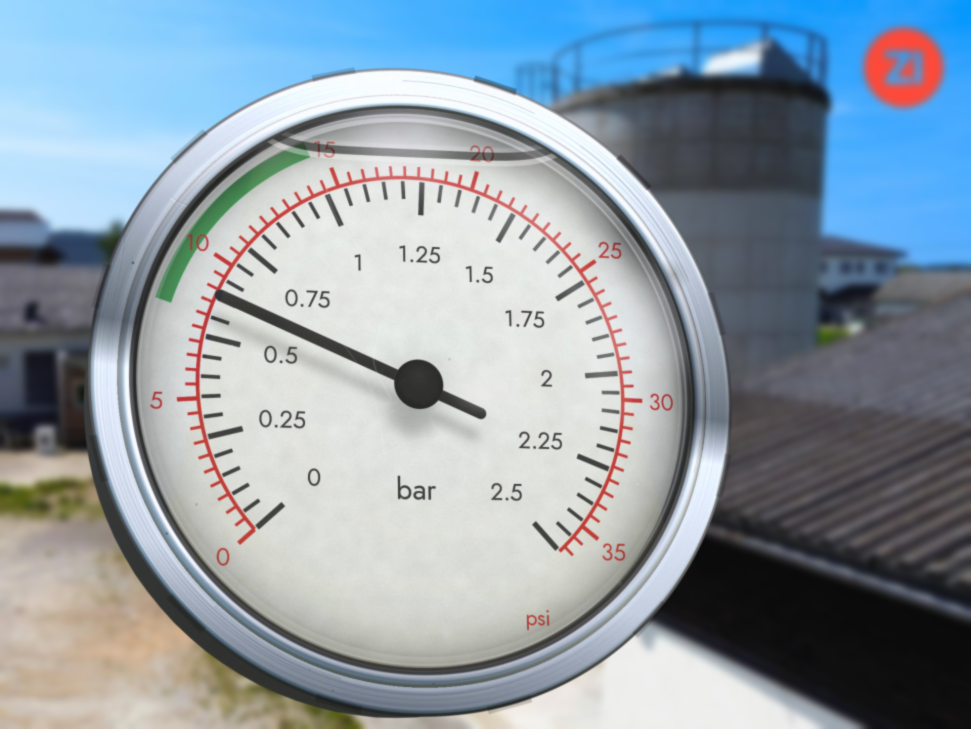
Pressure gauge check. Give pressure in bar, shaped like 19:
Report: 0.6
